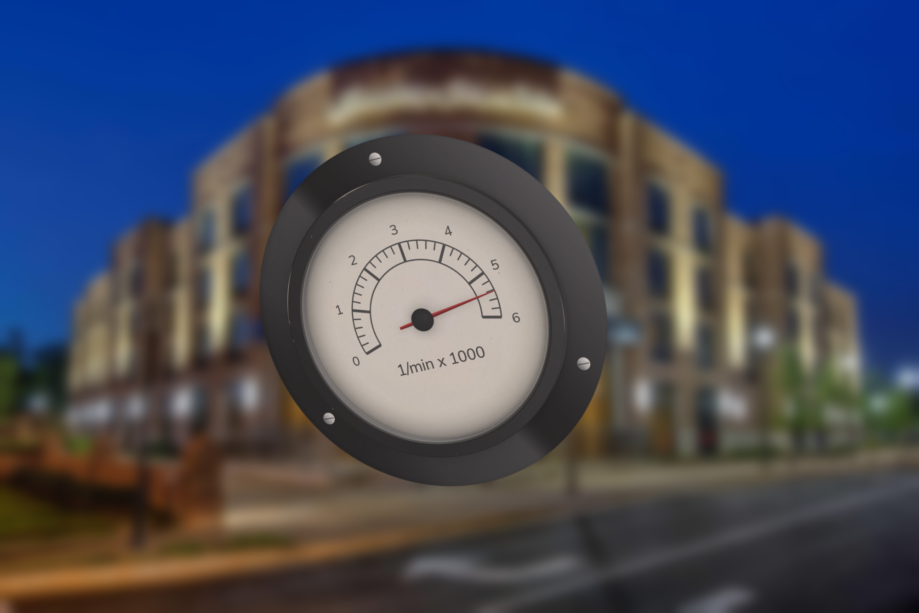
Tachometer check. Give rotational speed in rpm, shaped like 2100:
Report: 5400
